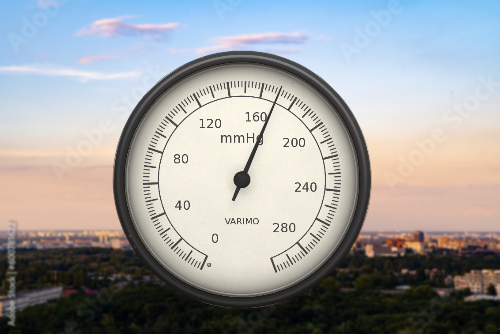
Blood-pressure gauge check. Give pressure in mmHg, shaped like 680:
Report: 170
